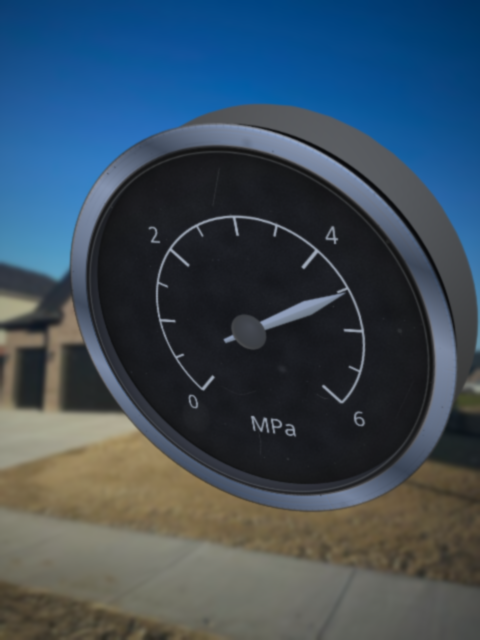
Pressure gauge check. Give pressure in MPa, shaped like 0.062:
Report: 4.5
